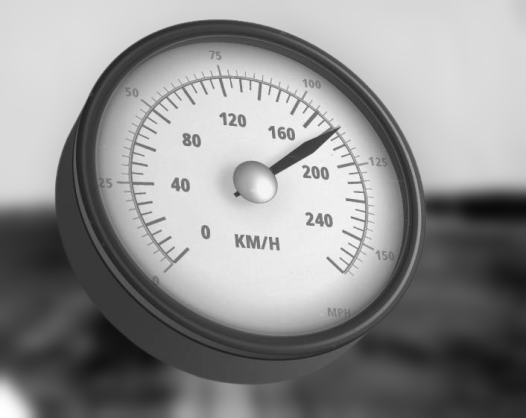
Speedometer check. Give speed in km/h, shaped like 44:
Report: 182.5
